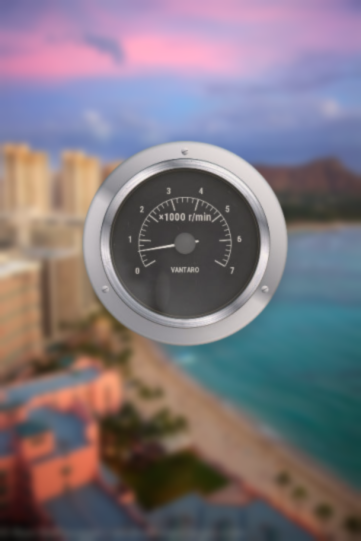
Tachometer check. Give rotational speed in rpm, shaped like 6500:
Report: 600
